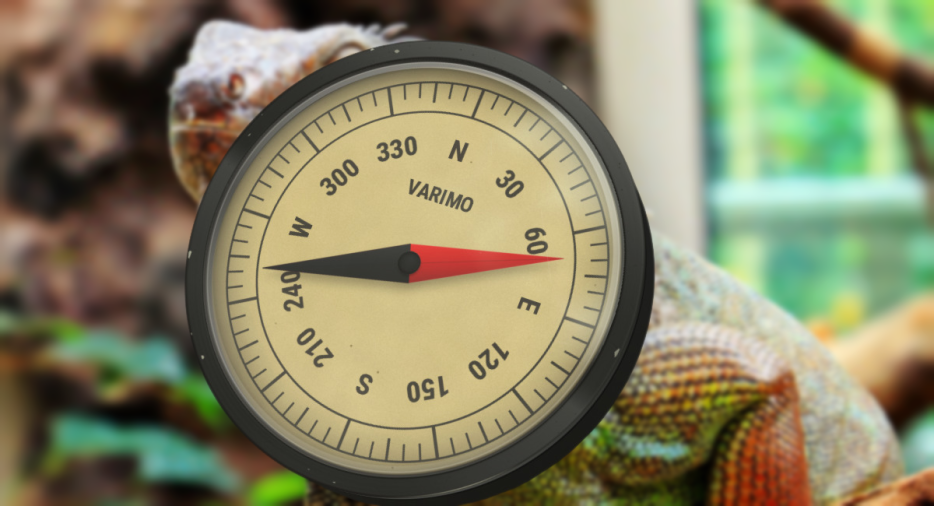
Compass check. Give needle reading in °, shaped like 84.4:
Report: 70
